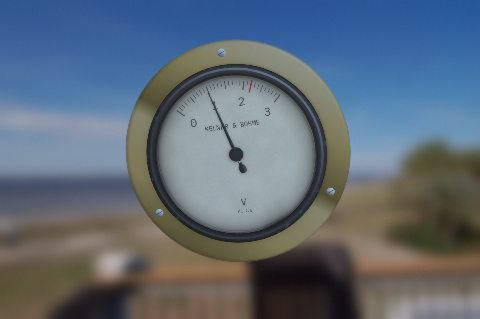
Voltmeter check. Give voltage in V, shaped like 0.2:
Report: 1
